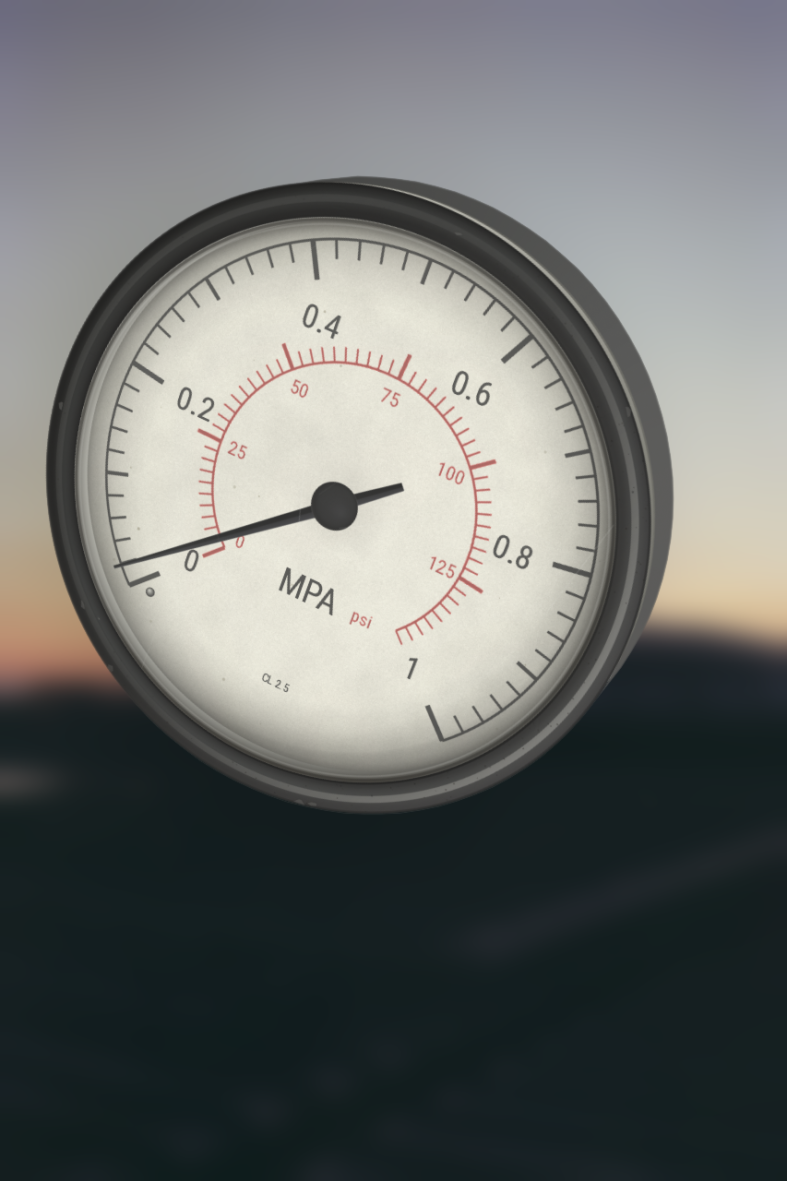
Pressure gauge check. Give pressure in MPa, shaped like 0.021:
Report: 0.02
